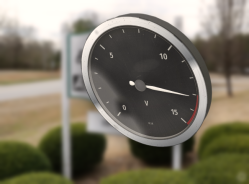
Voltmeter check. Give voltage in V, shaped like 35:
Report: 13
